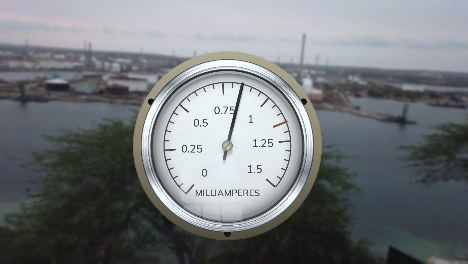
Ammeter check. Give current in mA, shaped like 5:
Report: 0.85
